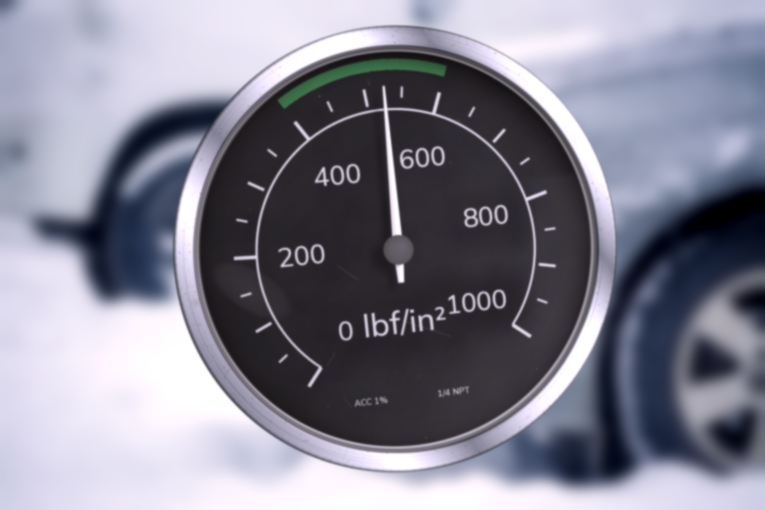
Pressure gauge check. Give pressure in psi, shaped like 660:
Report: 525
